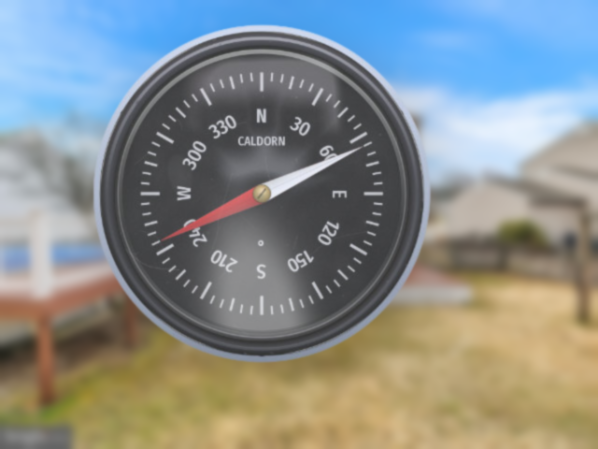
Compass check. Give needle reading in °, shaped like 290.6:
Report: 245
